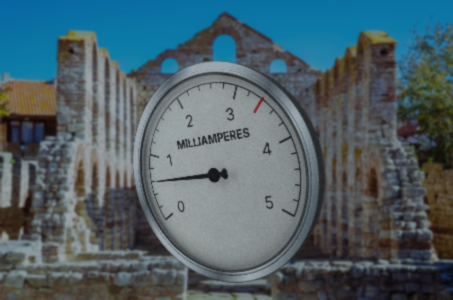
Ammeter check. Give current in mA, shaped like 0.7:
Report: 0.6
